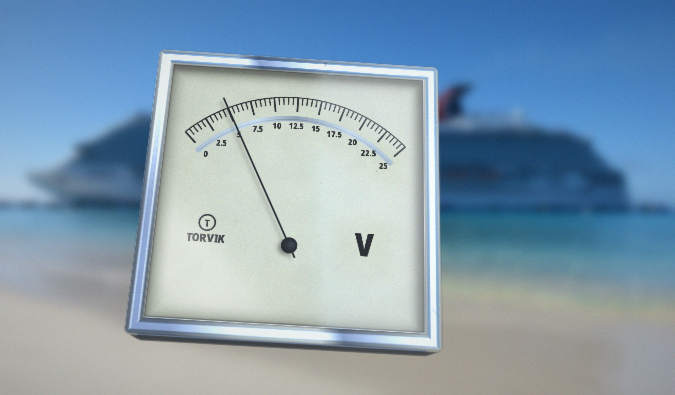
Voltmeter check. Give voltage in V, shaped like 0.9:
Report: 5
